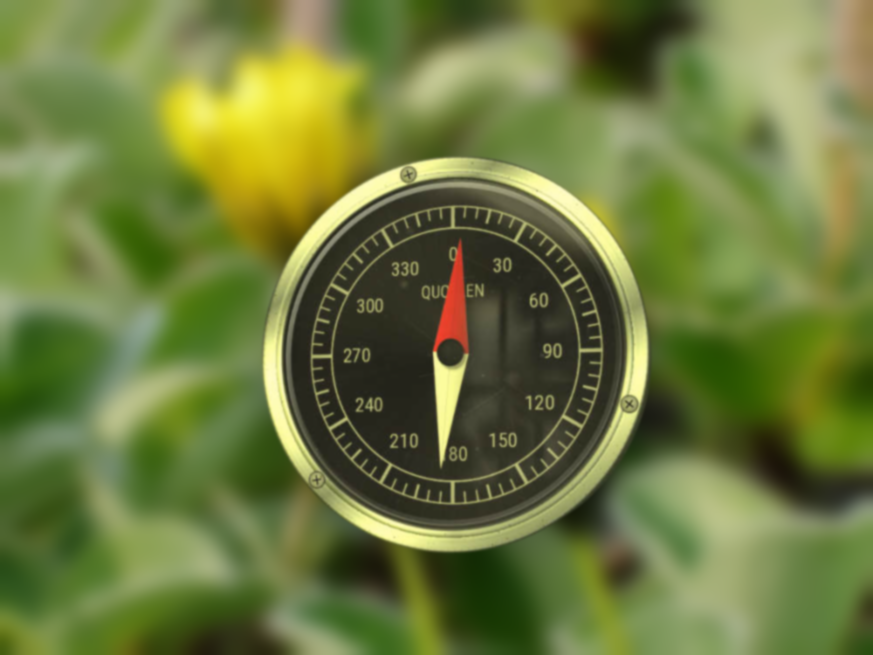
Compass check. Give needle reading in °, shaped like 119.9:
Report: 5
